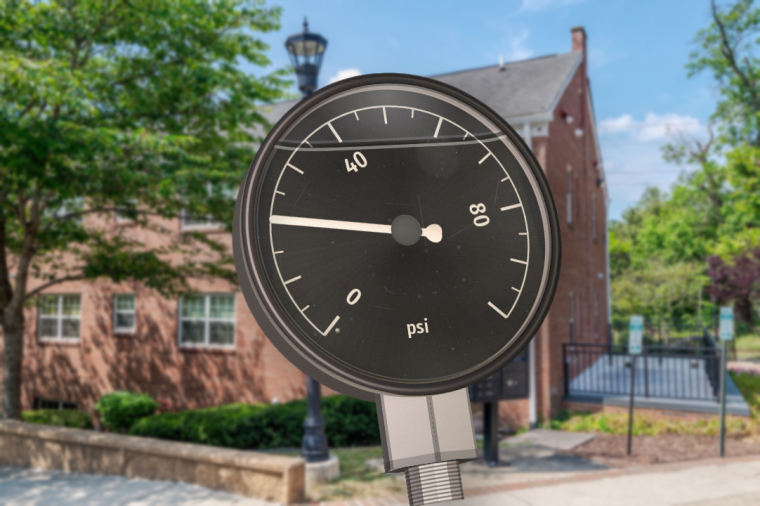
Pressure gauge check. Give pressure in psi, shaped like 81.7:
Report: 20
